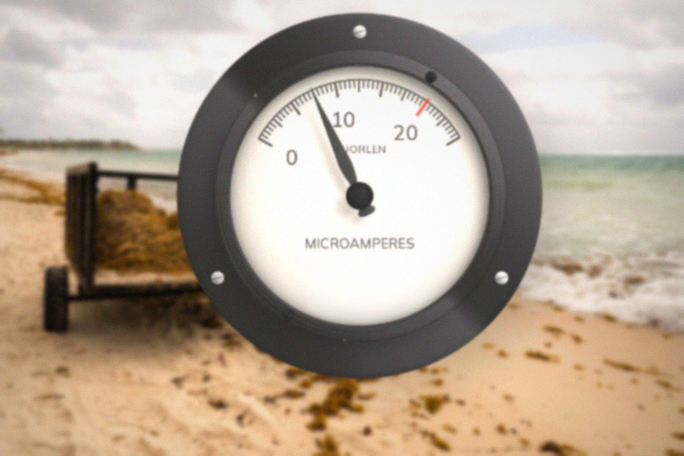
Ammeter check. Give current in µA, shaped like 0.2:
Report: 7.5
